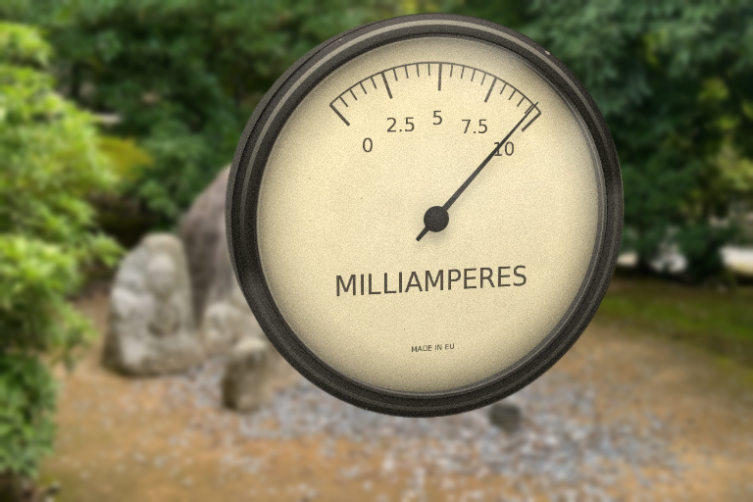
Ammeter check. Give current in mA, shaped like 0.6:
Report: 9.5
